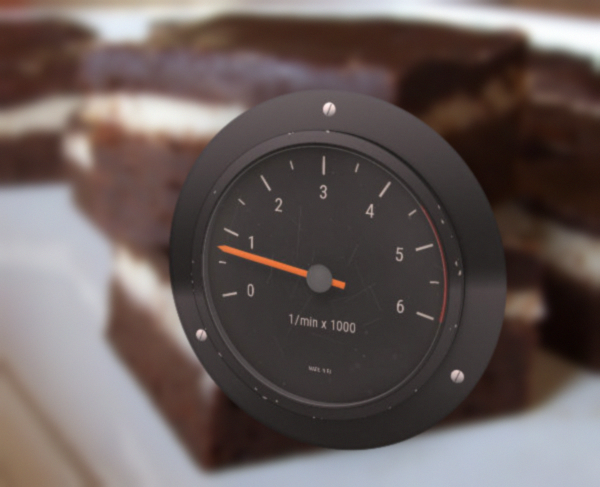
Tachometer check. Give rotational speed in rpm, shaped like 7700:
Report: 750
